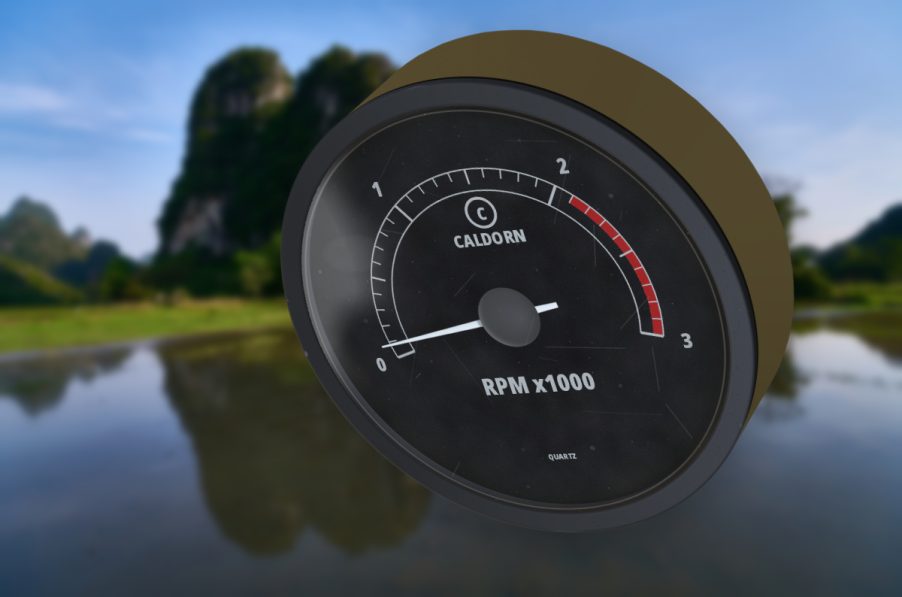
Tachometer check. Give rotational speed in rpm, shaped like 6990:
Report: 100
